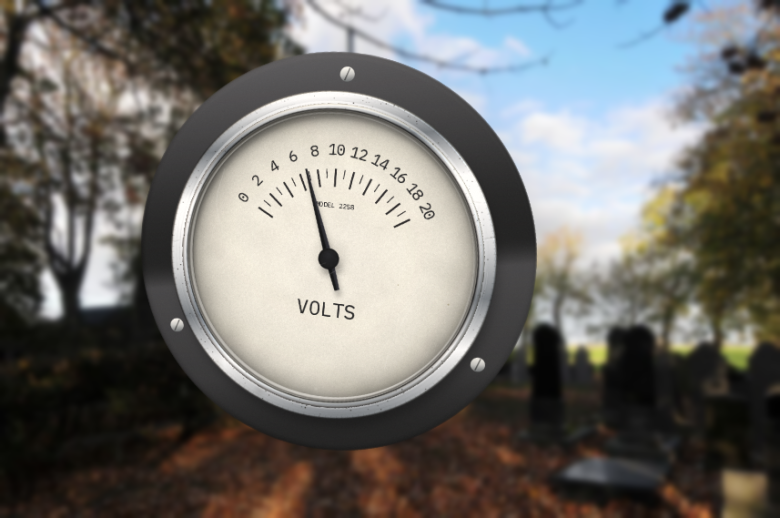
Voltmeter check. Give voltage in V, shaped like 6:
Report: 7
